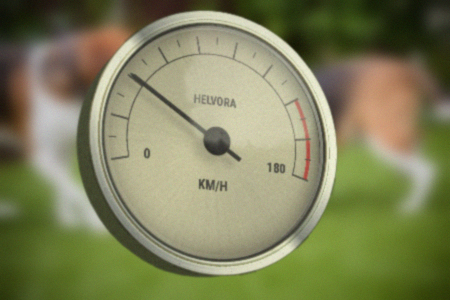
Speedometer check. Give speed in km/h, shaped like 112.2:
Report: 40
